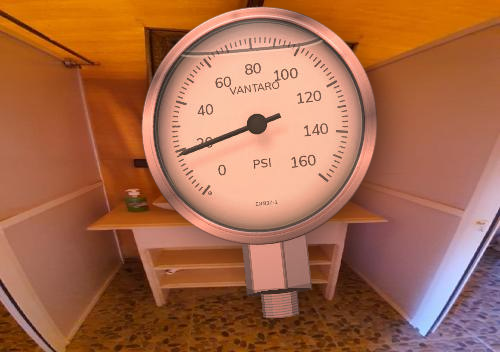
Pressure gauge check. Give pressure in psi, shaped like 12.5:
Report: 18
